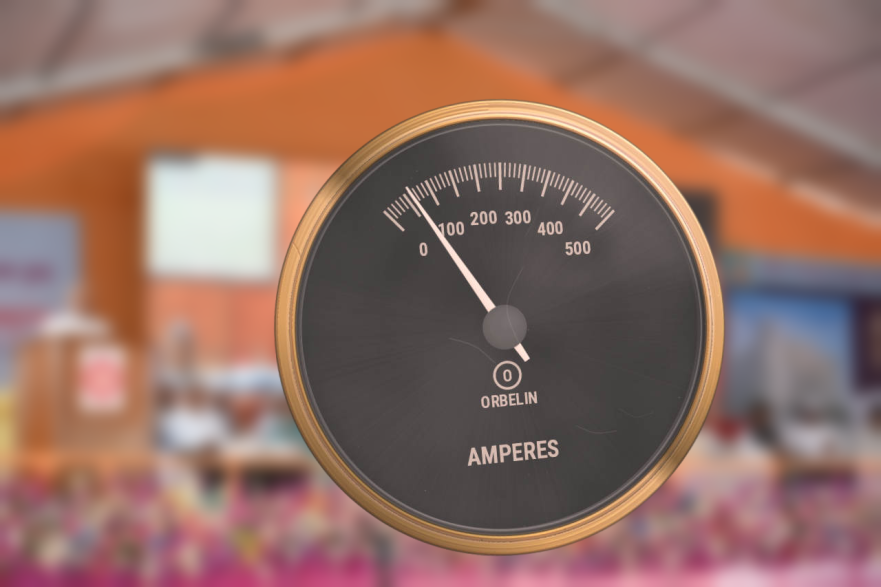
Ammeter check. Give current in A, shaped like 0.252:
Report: 60
